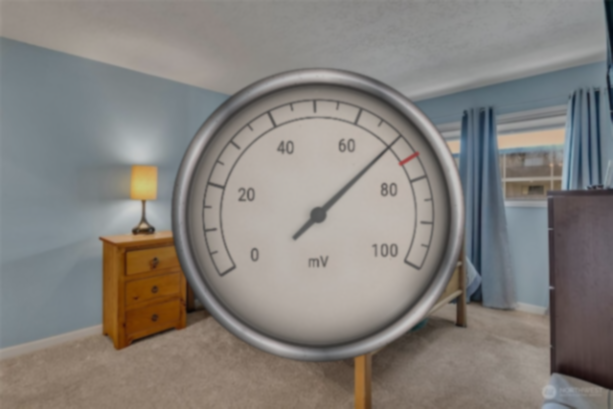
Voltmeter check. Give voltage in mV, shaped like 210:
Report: 70
